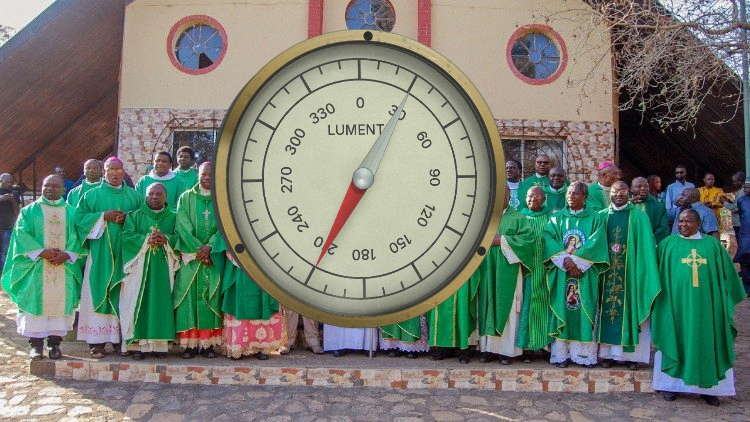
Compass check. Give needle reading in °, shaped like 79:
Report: 210
